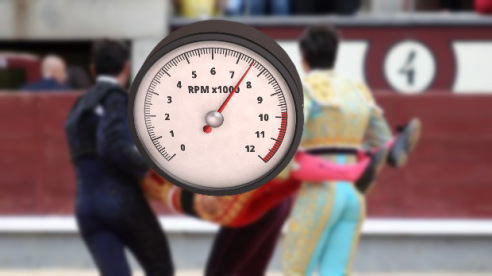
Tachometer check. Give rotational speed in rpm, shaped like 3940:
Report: 7500
